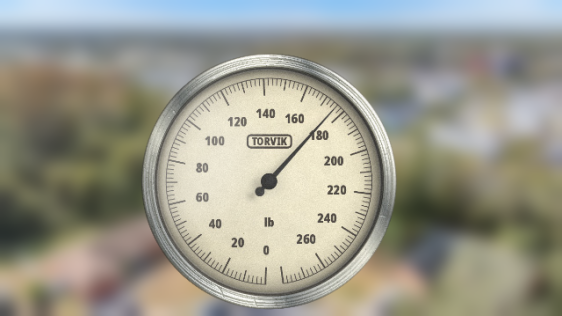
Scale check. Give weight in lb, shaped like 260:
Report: 176
